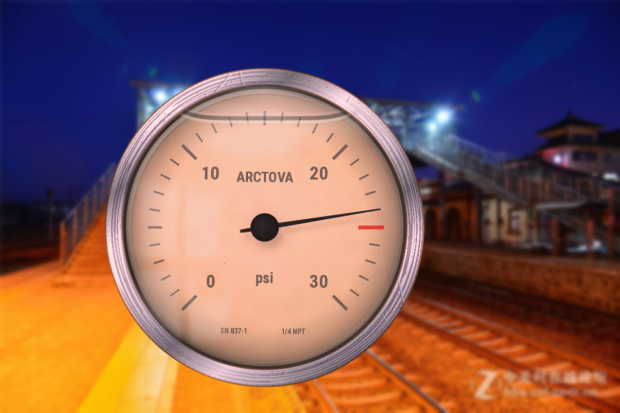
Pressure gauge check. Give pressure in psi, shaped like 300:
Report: 24
